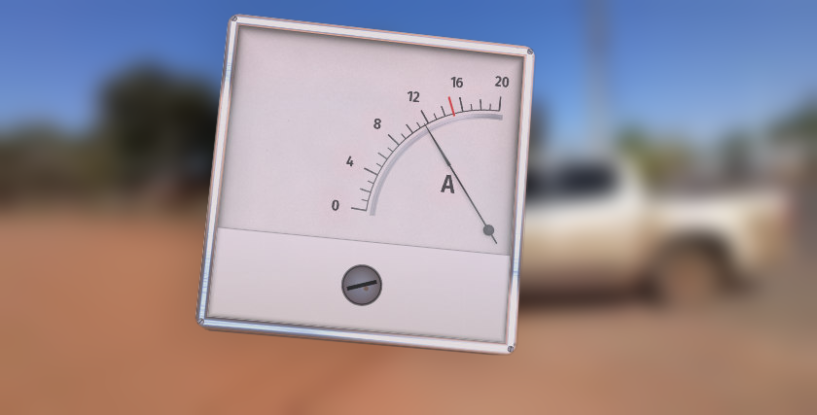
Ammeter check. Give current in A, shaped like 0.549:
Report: 11.5
